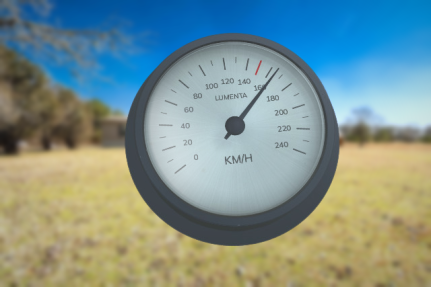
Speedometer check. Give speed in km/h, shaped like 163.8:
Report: 165
